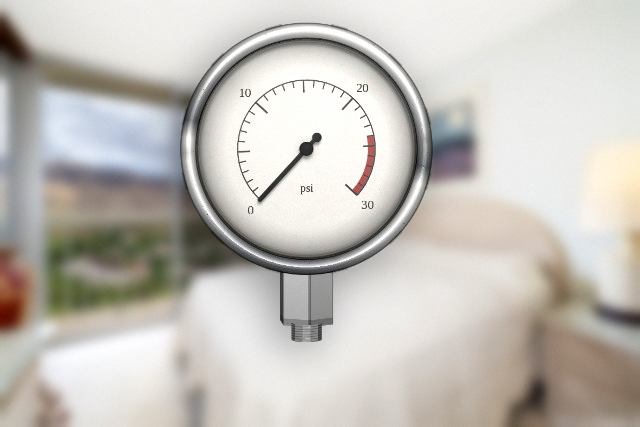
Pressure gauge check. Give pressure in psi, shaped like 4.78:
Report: 0
